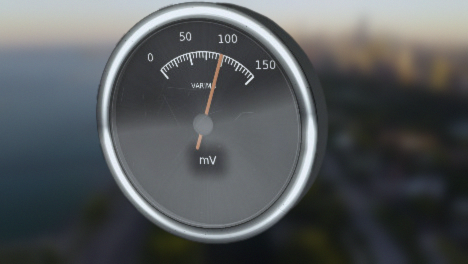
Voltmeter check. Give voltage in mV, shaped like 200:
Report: 100
